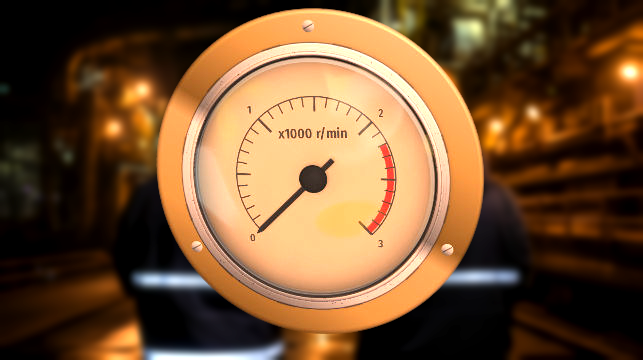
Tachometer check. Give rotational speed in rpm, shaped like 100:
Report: 0
